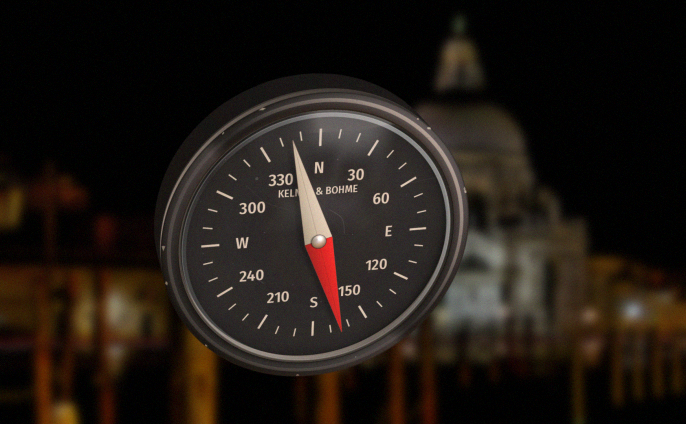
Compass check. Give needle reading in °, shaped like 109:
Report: 165
